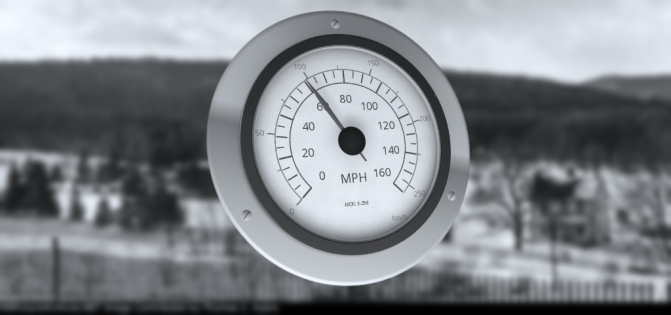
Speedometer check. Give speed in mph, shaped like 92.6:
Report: 60
